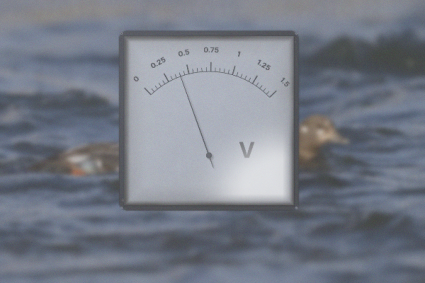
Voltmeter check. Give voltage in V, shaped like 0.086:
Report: 0.4
